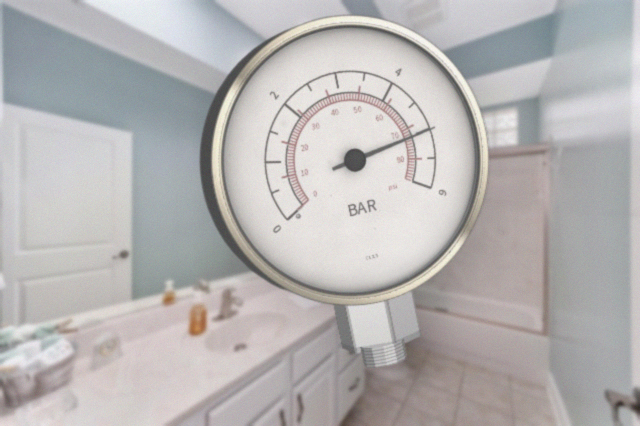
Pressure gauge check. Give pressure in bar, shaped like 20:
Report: 5
